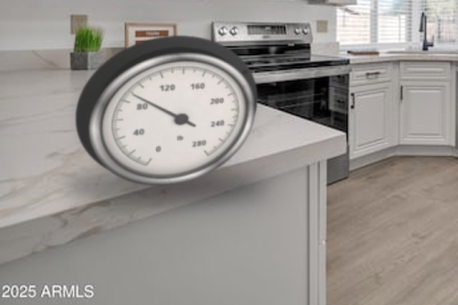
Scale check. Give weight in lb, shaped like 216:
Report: 90
